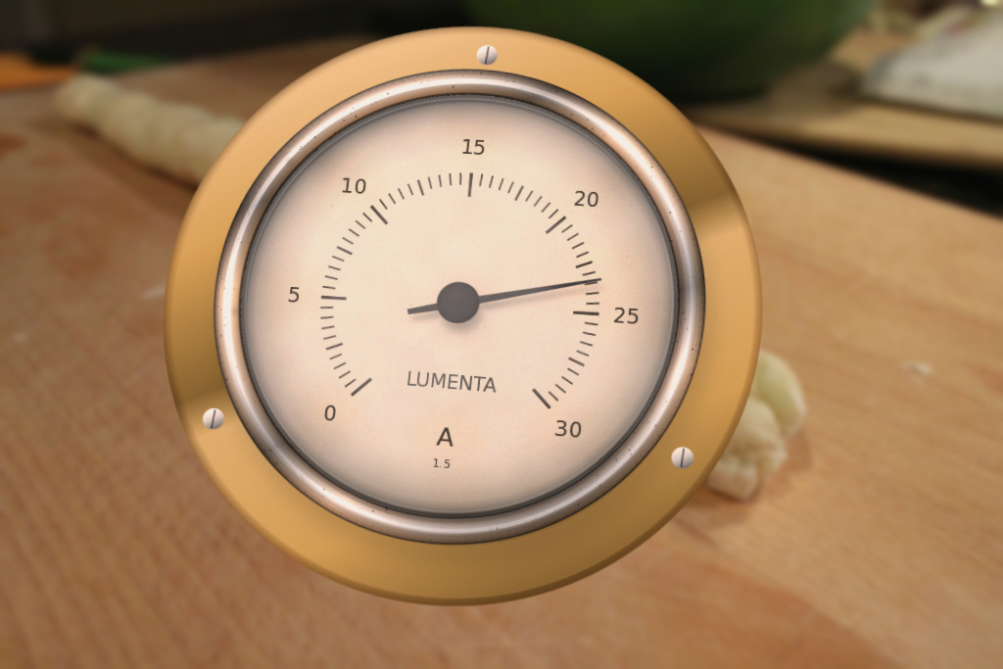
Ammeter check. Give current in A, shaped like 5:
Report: 23.5
